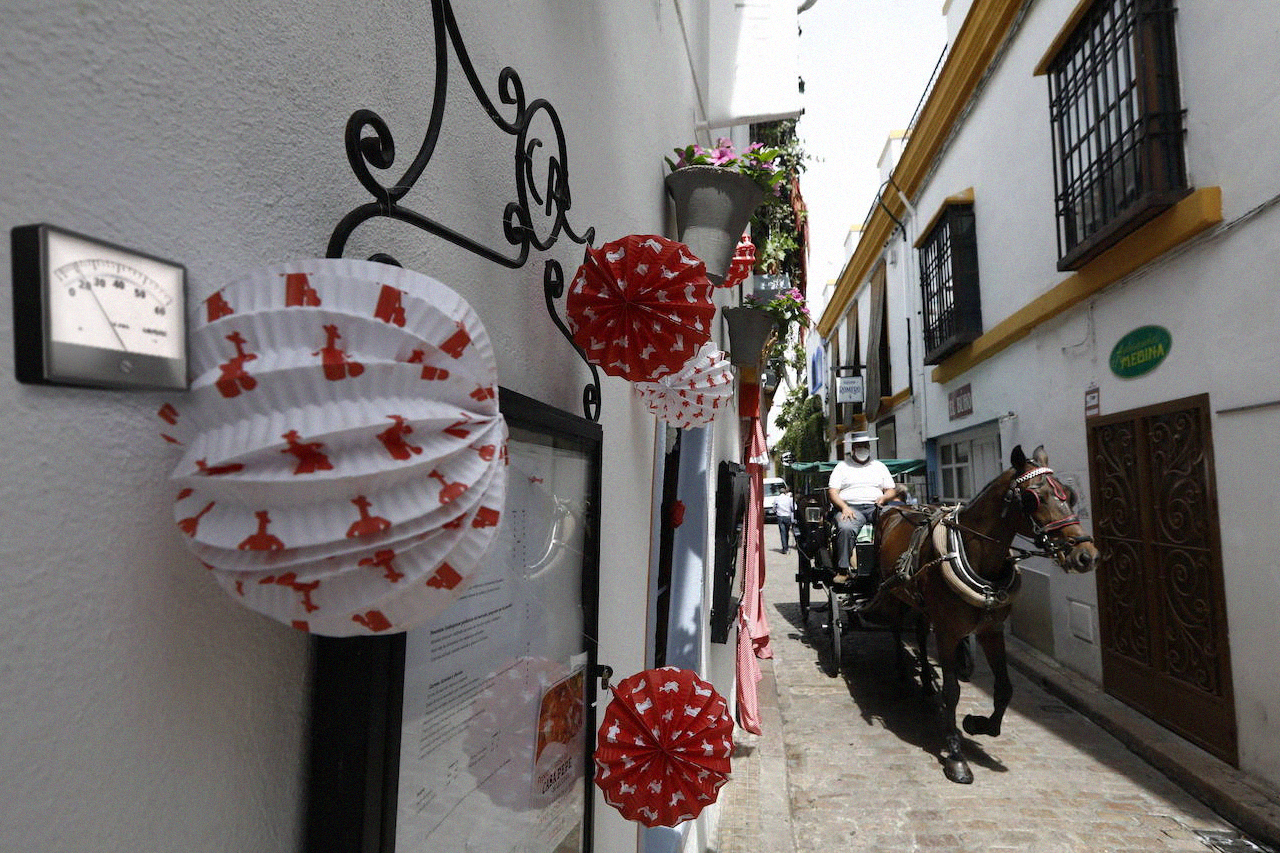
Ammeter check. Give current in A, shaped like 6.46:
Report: 20
